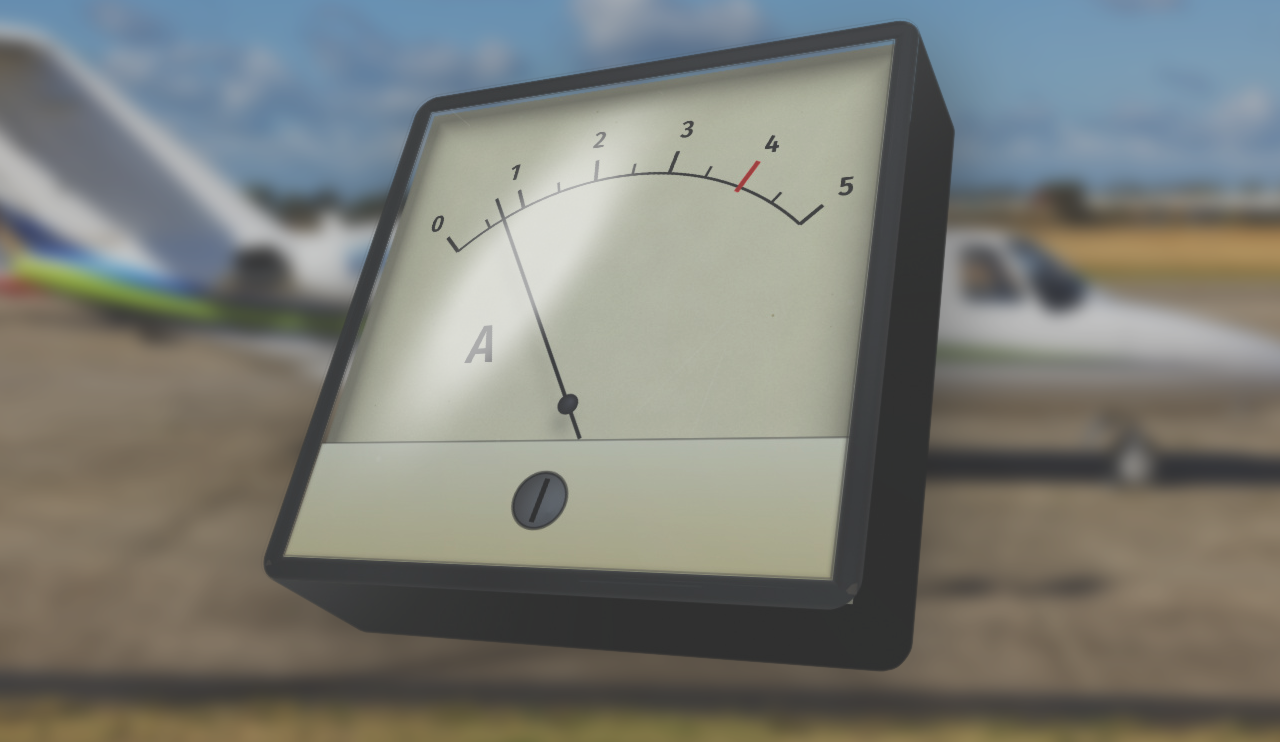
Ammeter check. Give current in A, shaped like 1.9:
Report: 0.75
